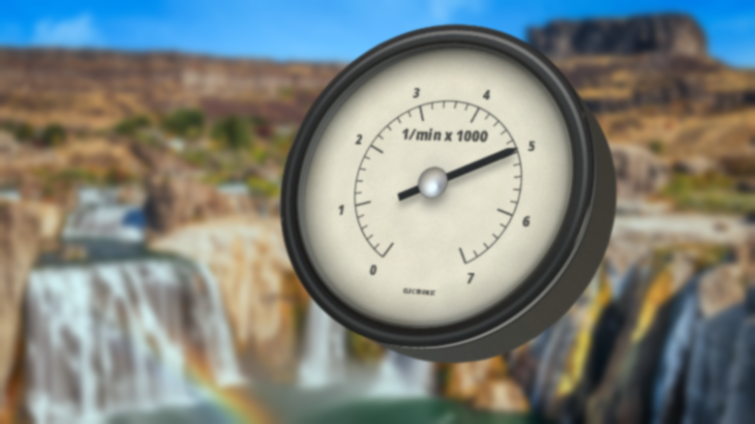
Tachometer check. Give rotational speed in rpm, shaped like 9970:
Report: 5000
